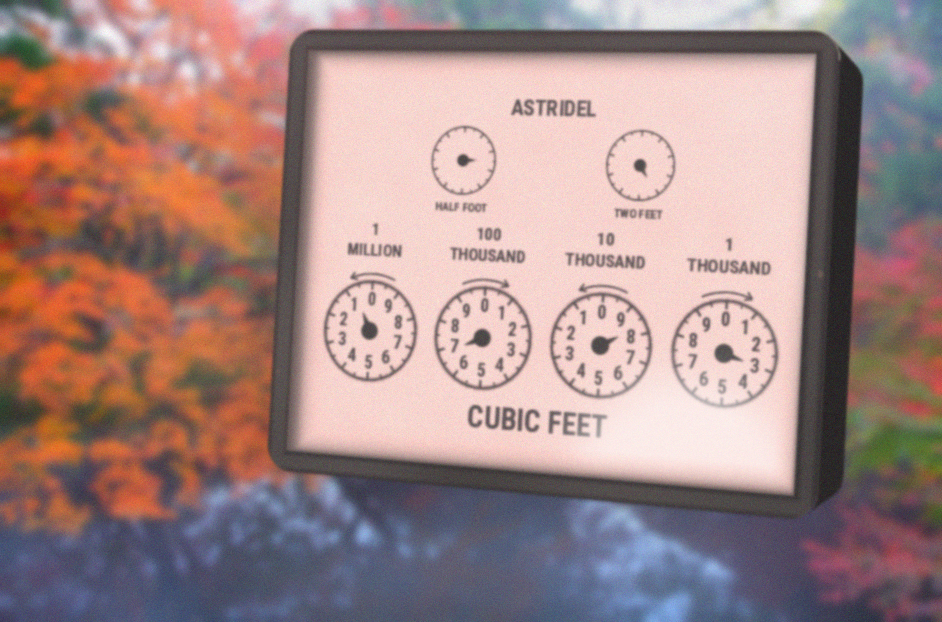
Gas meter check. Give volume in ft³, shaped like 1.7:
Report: 68300
